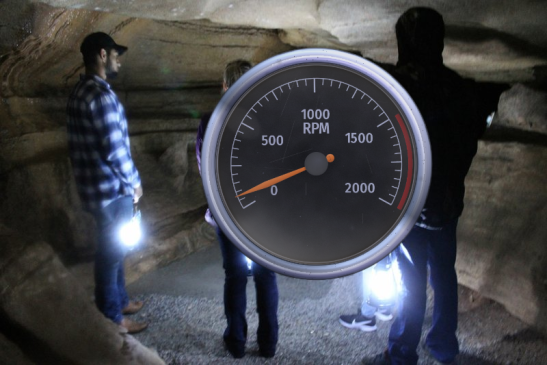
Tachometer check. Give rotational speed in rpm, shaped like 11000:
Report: 75
